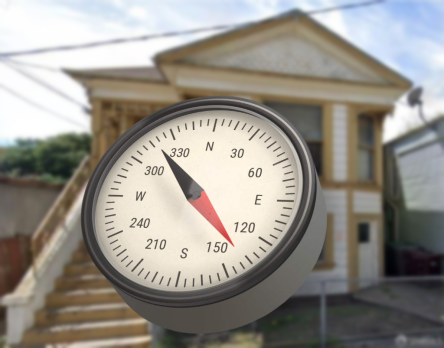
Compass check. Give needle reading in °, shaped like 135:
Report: 137.5
